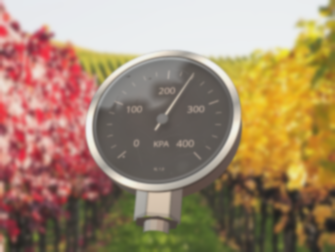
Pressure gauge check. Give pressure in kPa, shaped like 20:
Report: 240
